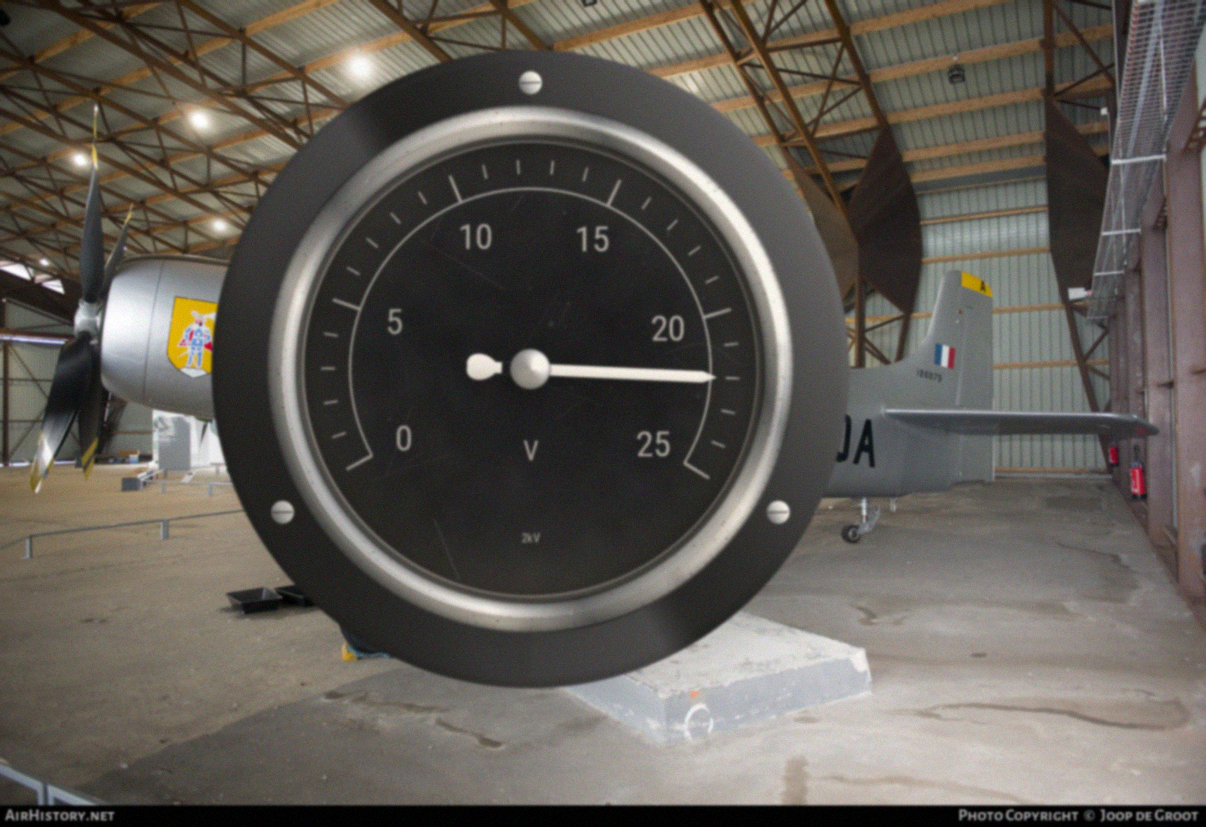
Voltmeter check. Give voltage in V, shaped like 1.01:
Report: 22
